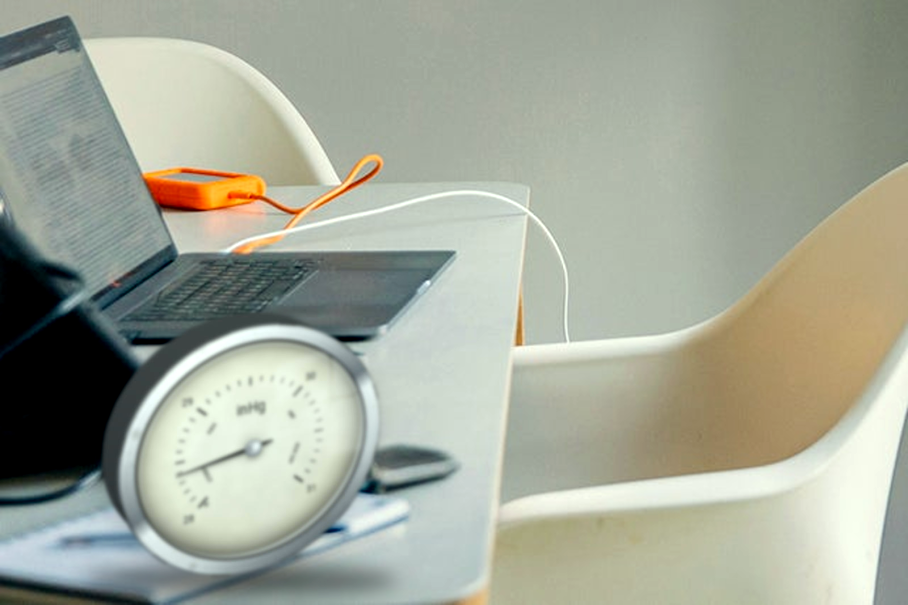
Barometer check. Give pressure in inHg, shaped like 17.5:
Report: 28.4
